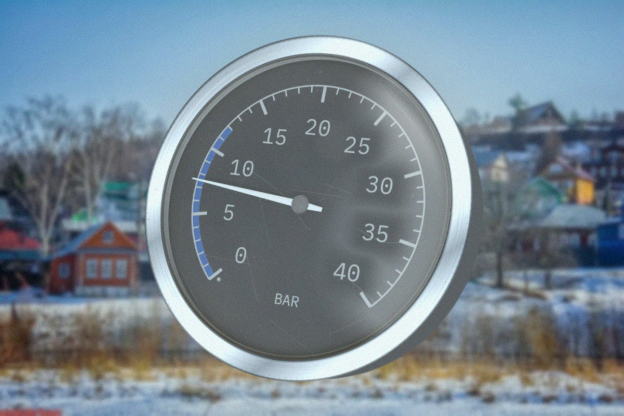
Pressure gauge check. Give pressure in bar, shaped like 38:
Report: 7.5
